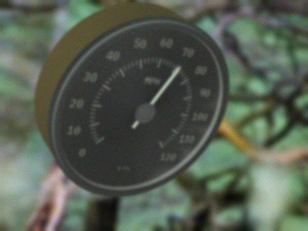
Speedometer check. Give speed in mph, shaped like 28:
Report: 70
